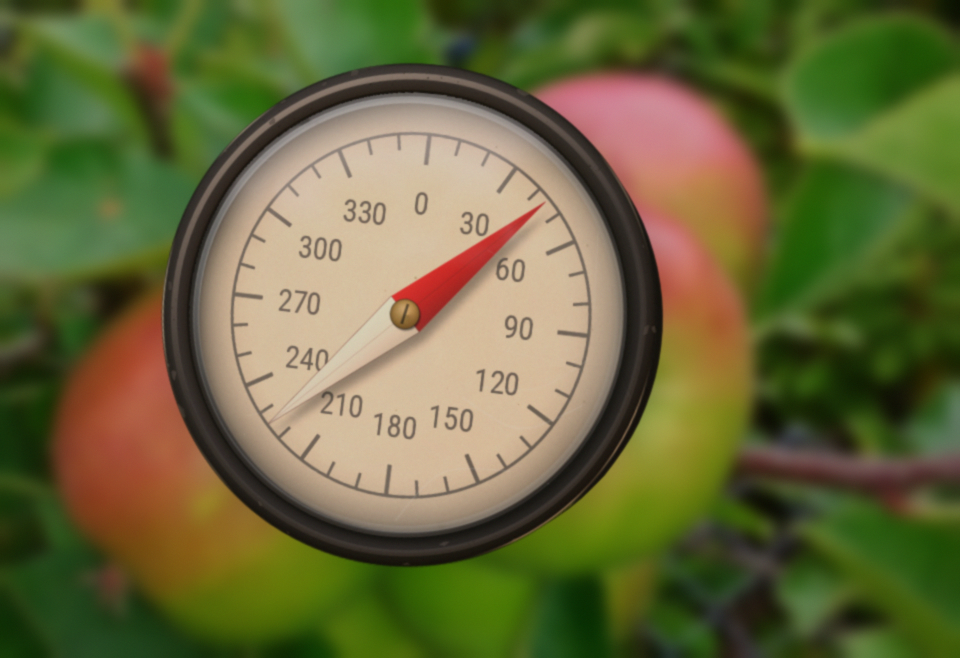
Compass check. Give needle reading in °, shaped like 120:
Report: 45
